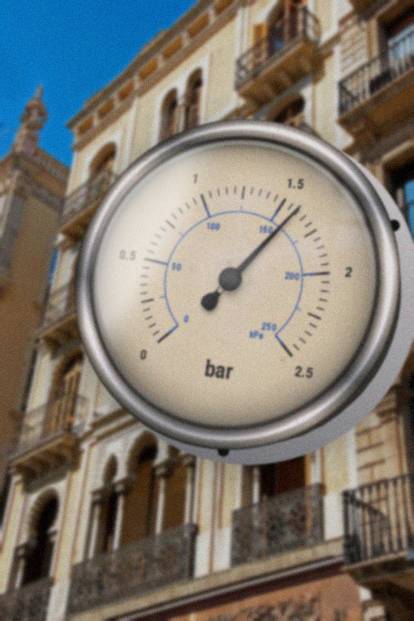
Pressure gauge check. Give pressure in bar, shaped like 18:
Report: 1.6
